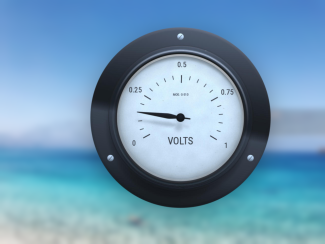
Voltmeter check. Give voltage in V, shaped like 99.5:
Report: 0.15
